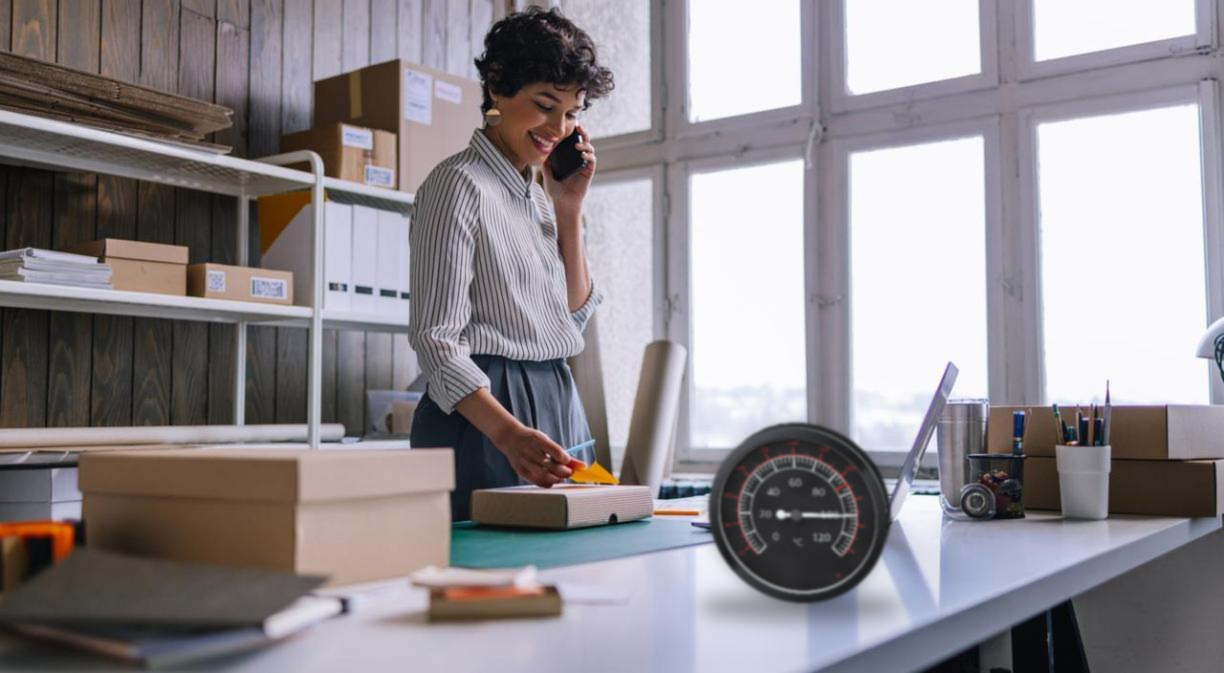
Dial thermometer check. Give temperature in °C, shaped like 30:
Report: 100
